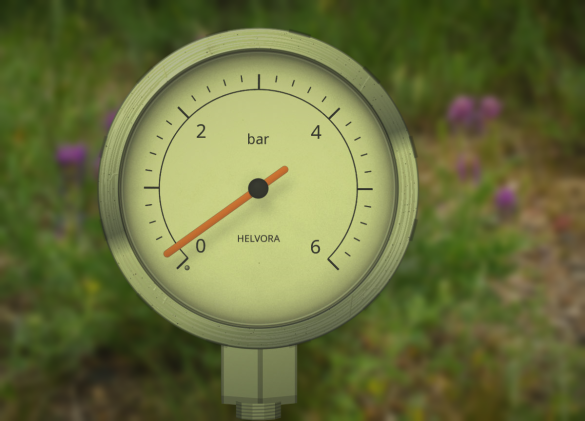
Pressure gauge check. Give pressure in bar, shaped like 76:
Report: 0.2
